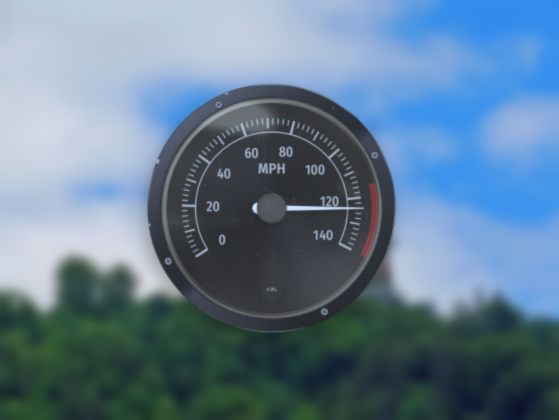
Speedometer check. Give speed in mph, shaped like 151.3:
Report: 124
